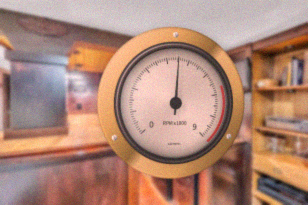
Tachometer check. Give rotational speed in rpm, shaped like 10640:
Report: 4500
